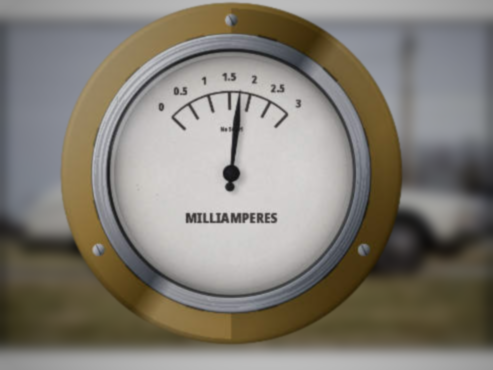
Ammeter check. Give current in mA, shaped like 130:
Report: 1.75
